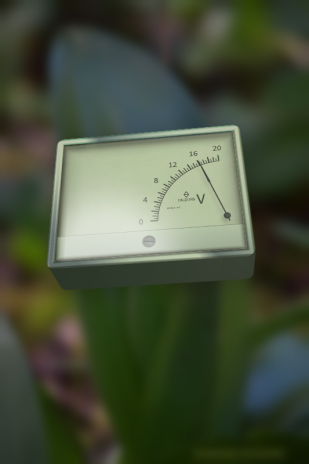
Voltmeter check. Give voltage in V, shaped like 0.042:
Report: 16
